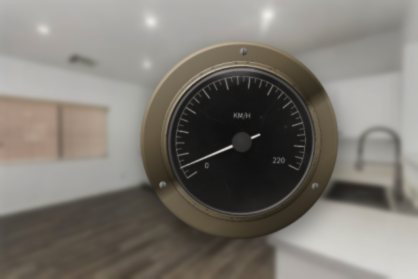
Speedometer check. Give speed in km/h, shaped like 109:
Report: 10
